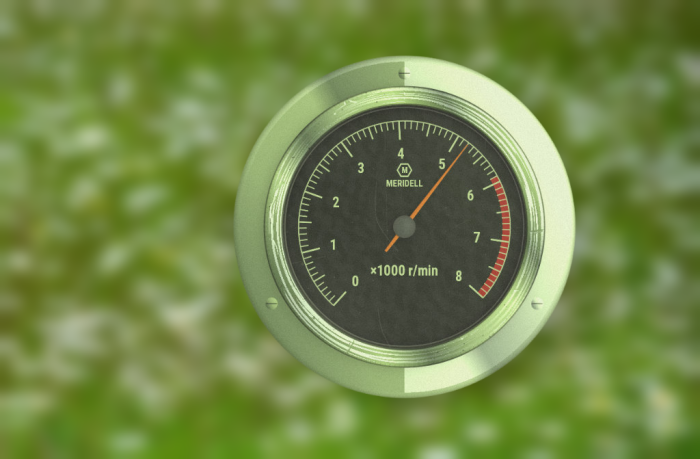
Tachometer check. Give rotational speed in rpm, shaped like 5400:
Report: 5200
